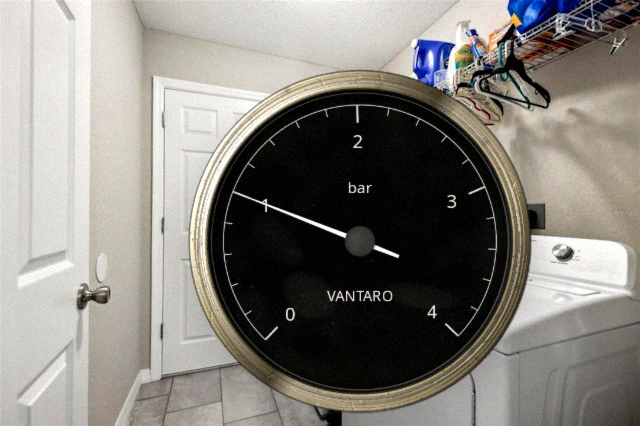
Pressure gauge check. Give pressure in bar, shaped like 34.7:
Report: 1
